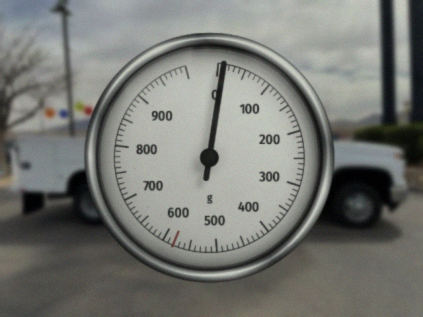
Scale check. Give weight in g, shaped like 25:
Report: 10
